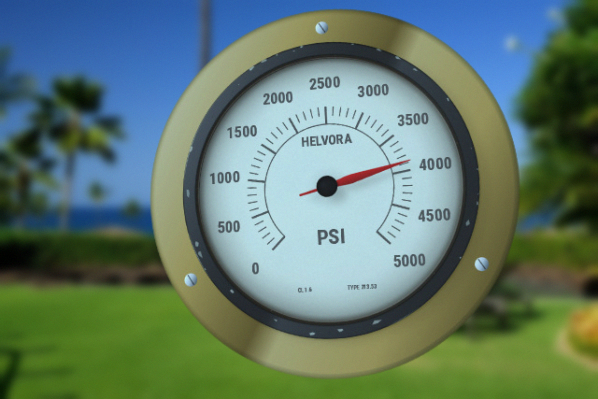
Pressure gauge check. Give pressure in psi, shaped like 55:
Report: 3900
